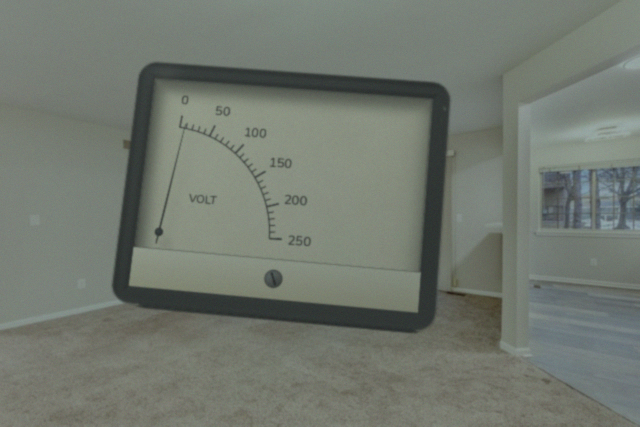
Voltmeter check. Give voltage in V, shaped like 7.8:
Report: 10
